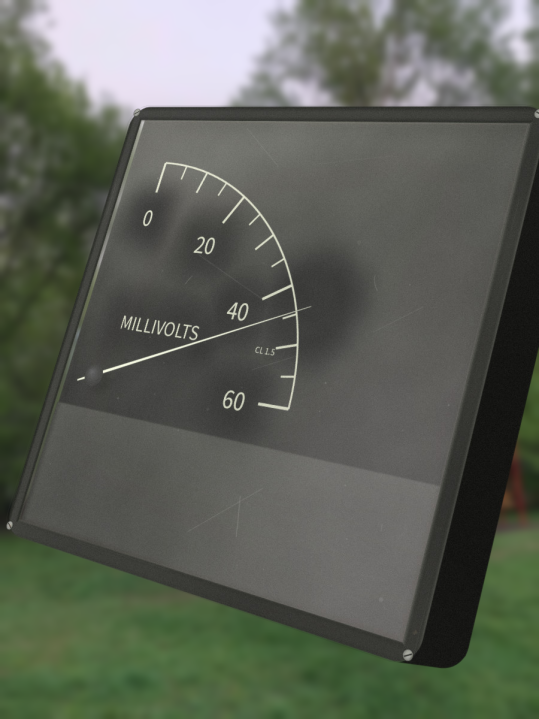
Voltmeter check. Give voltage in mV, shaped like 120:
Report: 45
